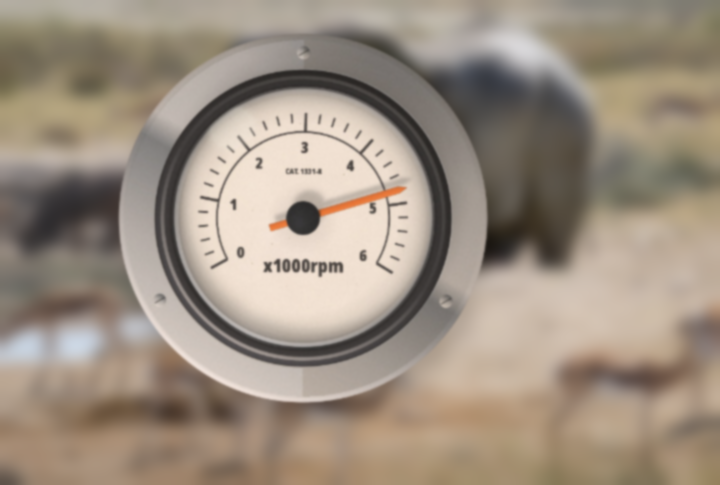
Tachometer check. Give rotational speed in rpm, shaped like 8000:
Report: 4800
